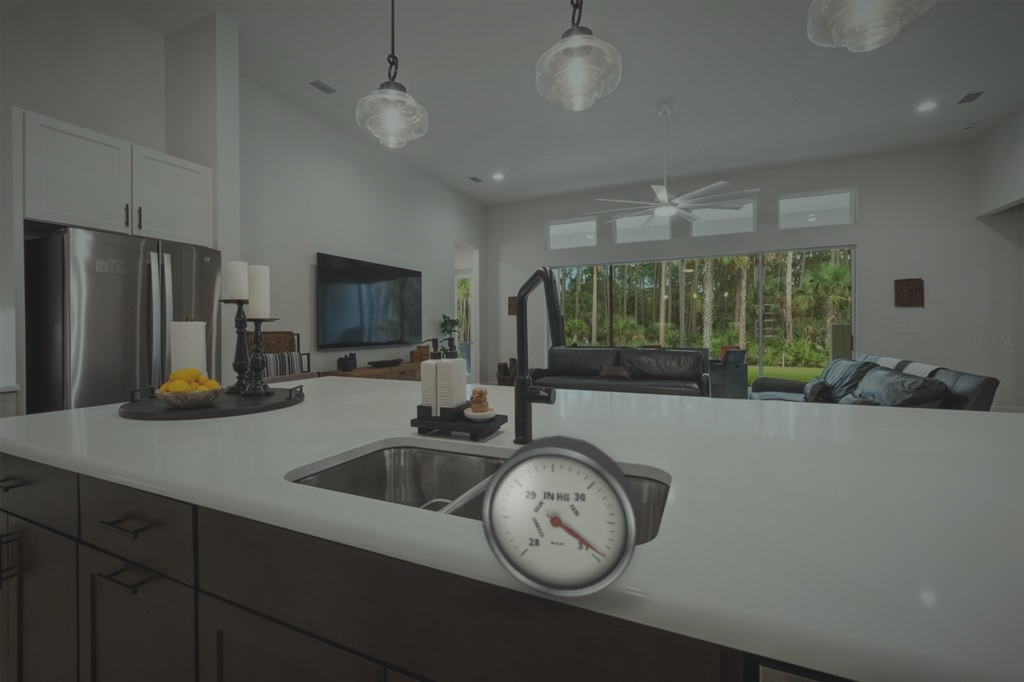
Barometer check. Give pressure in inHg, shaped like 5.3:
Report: 30.9
